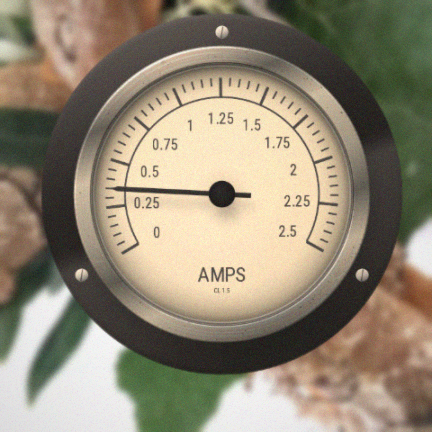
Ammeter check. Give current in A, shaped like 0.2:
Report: 0.35
